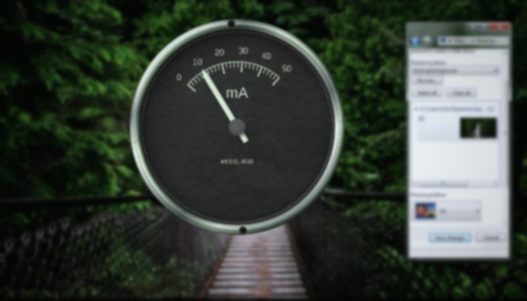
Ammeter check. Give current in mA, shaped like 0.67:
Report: 10
